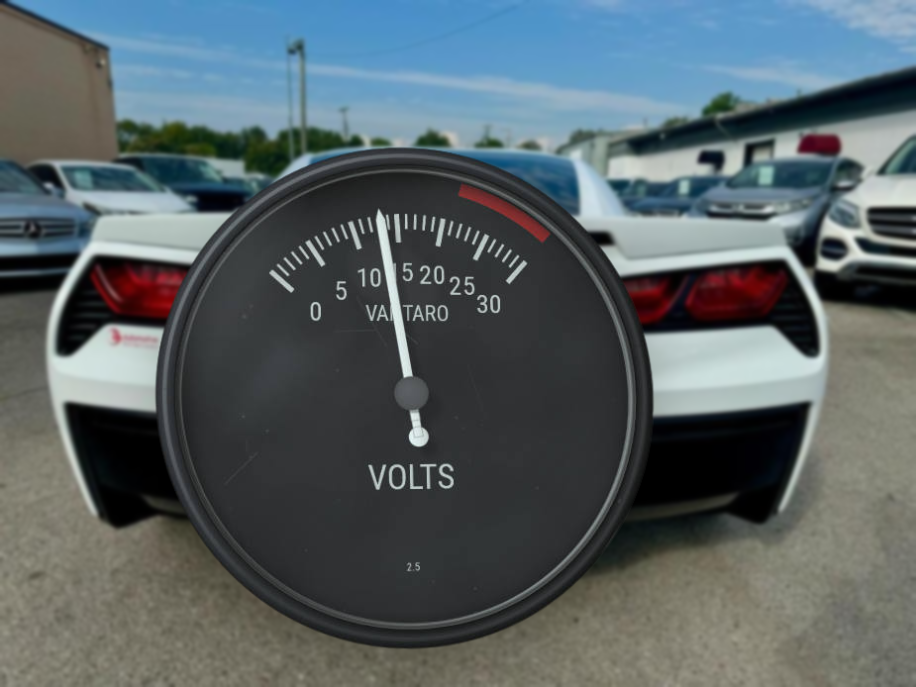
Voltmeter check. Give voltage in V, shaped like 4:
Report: 13
